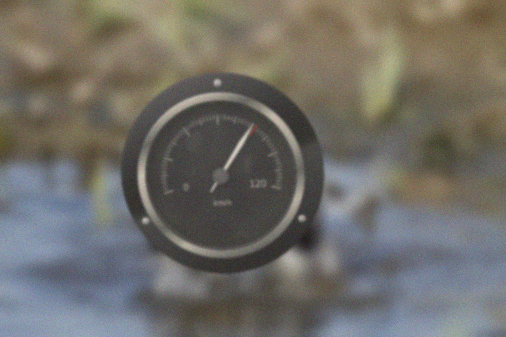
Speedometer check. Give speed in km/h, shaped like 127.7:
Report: 80
